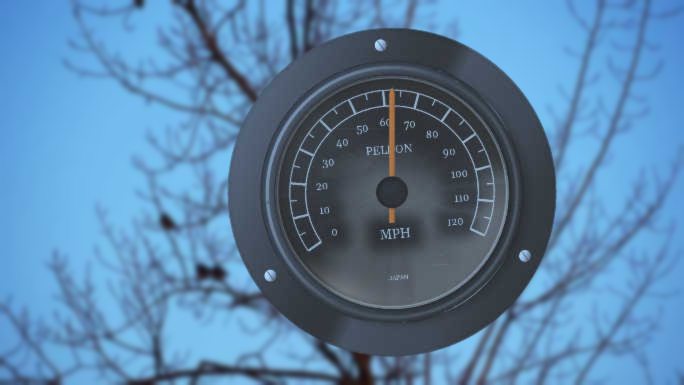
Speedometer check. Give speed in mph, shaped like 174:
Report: 62.5
